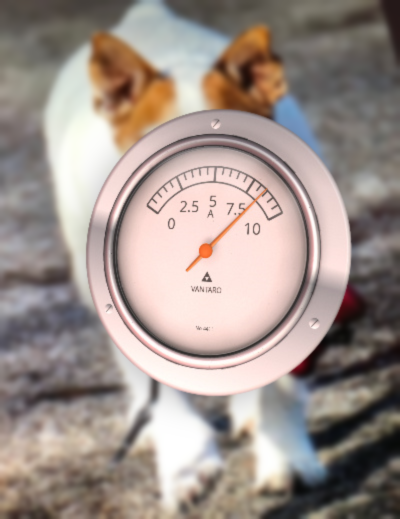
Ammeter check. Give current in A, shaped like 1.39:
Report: 8.5
